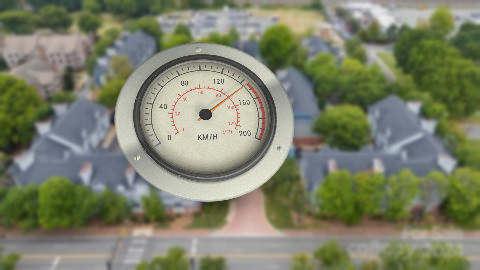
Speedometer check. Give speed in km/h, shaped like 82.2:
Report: 145
